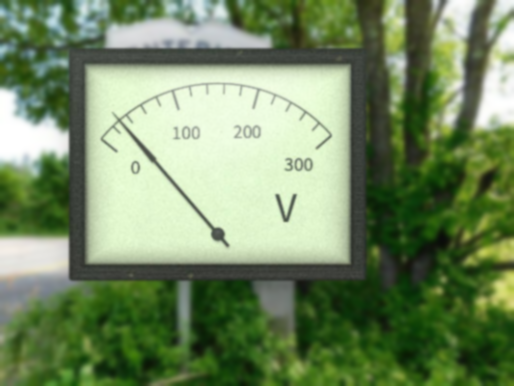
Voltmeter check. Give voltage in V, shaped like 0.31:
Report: 30
